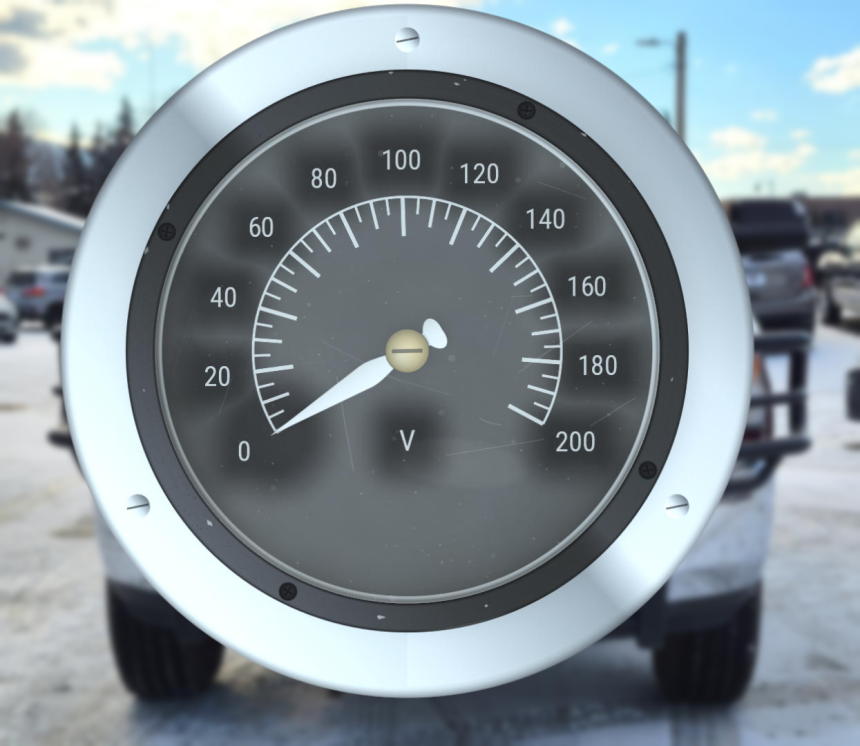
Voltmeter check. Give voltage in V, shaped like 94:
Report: 0
